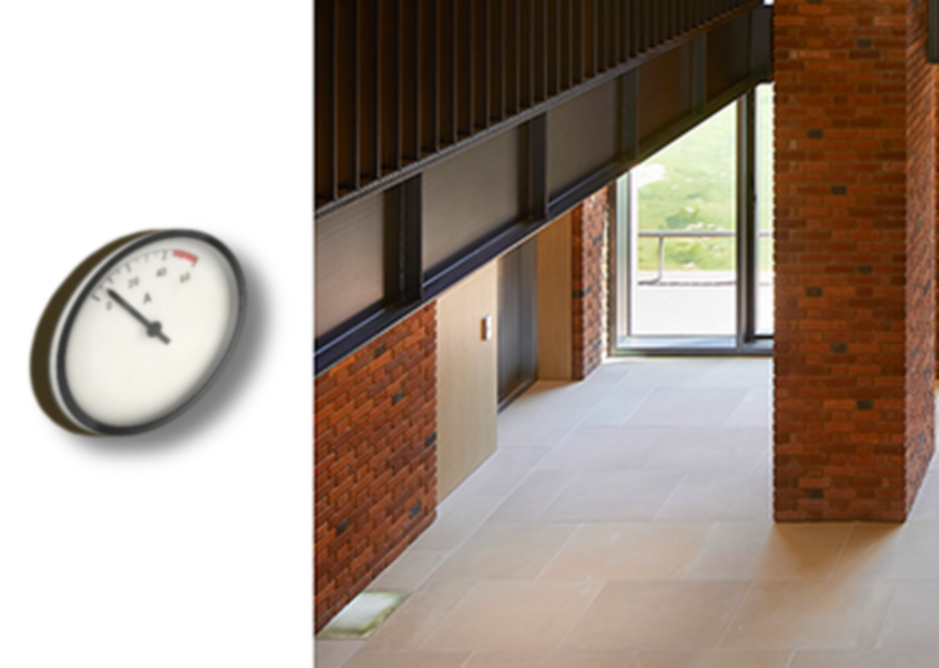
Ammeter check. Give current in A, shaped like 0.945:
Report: 5
